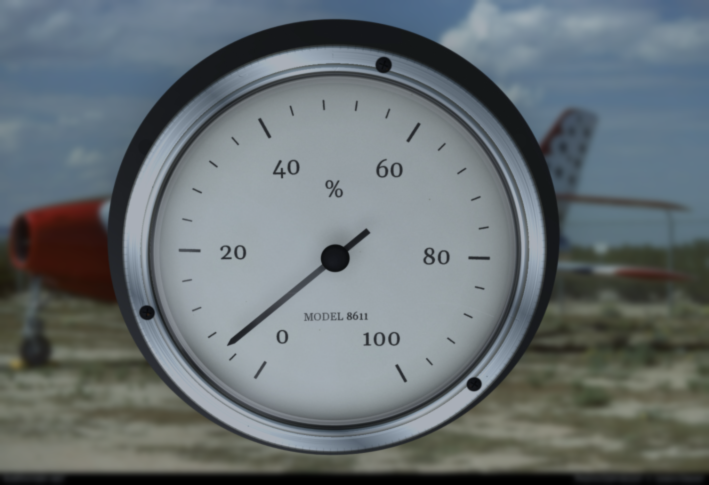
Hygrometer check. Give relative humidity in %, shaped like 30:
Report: 6
